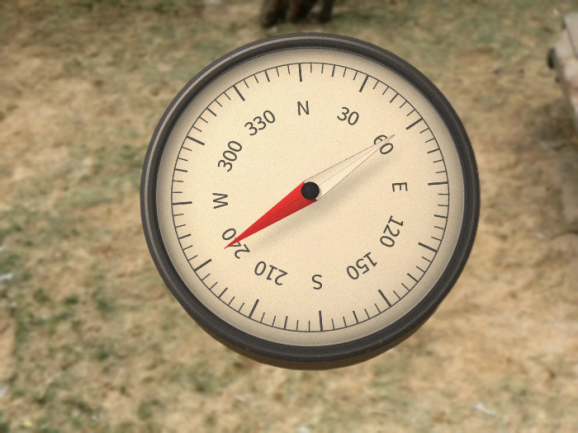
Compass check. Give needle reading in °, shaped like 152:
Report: 240
